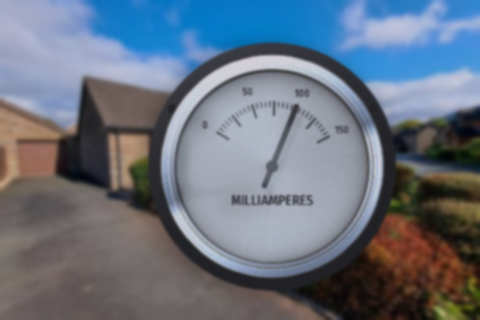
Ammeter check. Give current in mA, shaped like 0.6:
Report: 100
